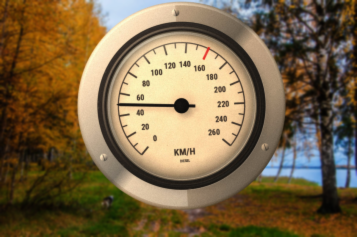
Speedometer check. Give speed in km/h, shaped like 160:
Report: 50
